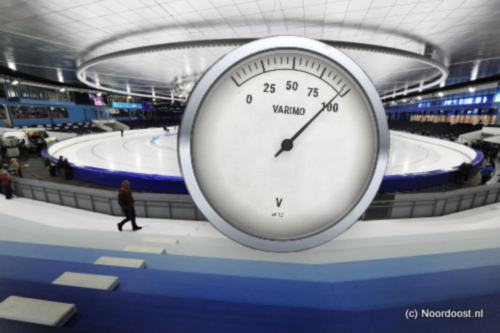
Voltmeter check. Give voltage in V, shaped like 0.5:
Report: 95
